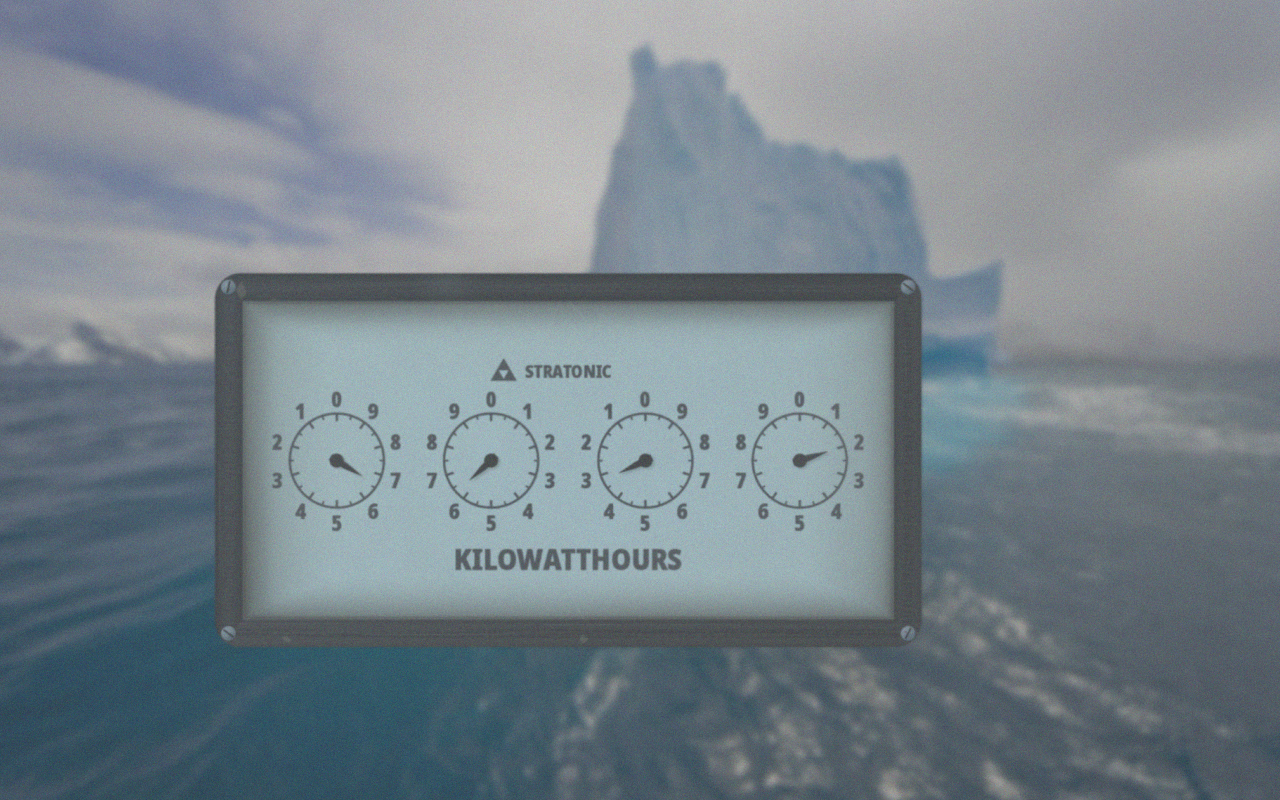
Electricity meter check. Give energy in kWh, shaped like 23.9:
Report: 6632
